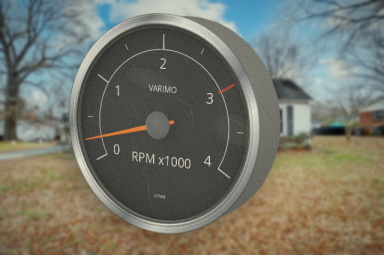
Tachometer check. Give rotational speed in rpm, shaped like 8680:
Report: 250
